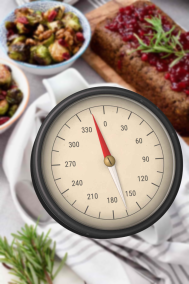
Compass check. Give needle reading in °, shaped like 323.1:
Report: 345
